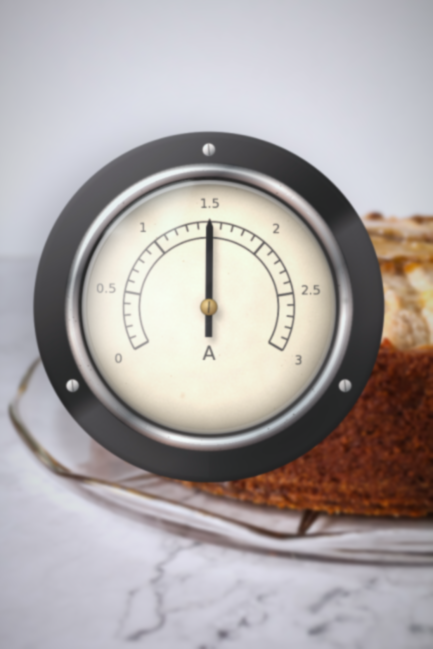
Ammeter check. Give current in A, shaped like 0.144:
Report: 1.5
